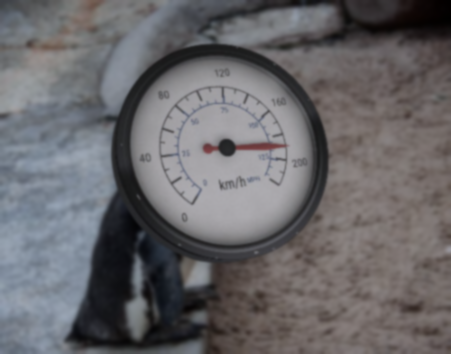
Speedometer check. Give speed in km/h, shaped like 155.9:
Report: 190
